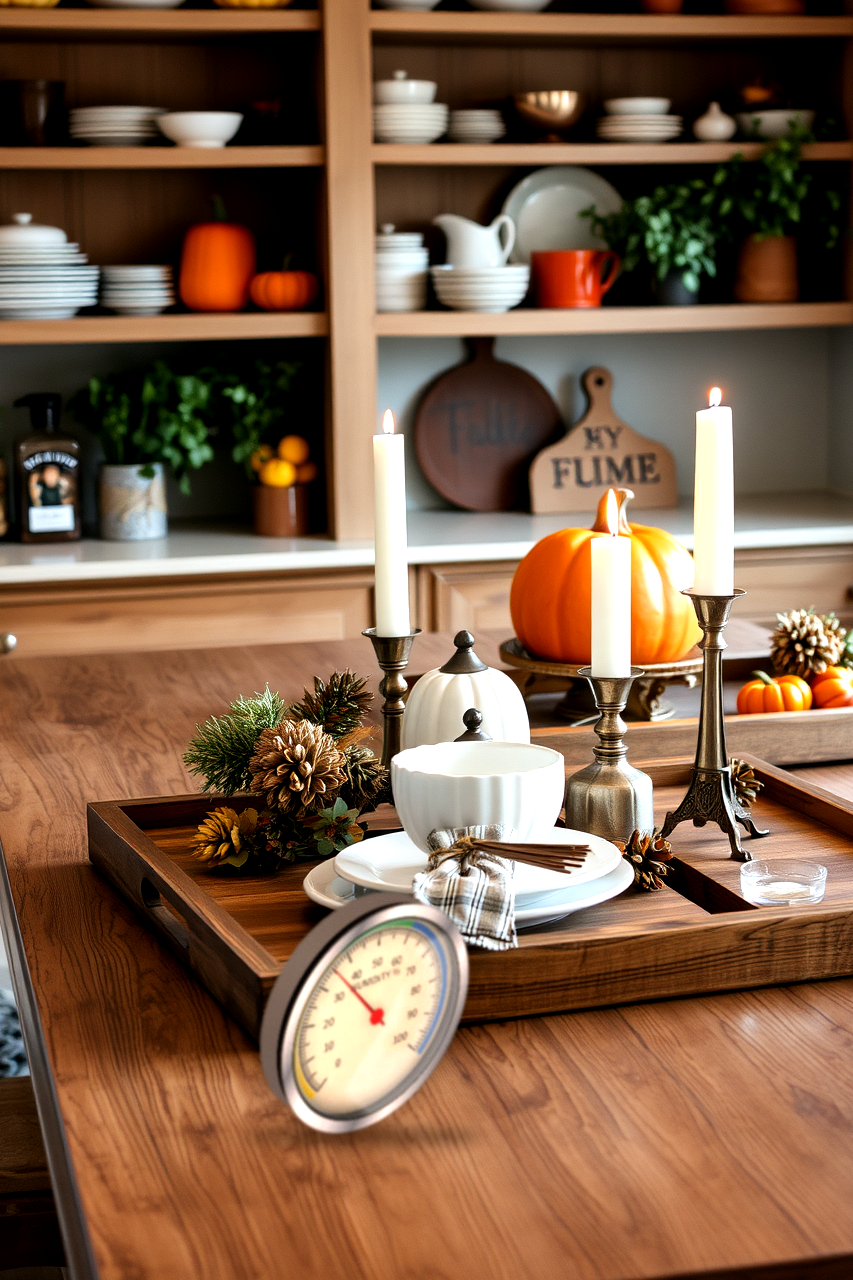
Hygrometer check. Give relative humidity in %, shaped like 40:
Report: 35
